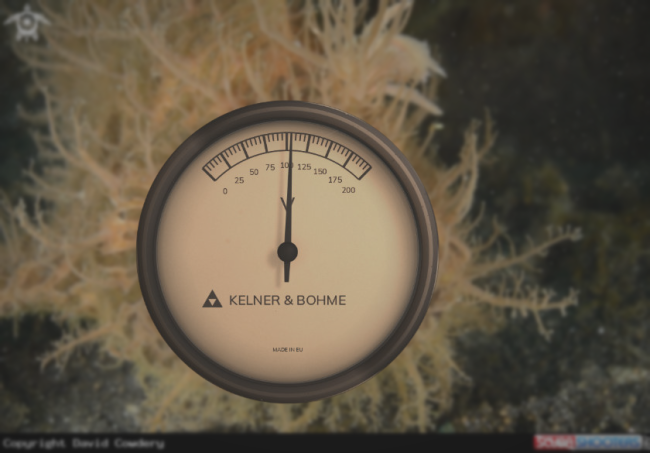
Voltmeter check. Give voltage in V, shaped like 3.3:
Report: 105
